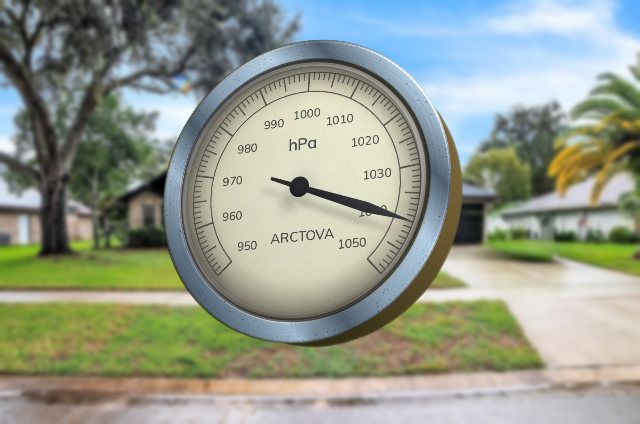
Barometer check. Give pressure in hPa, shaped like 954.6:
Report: 1040
